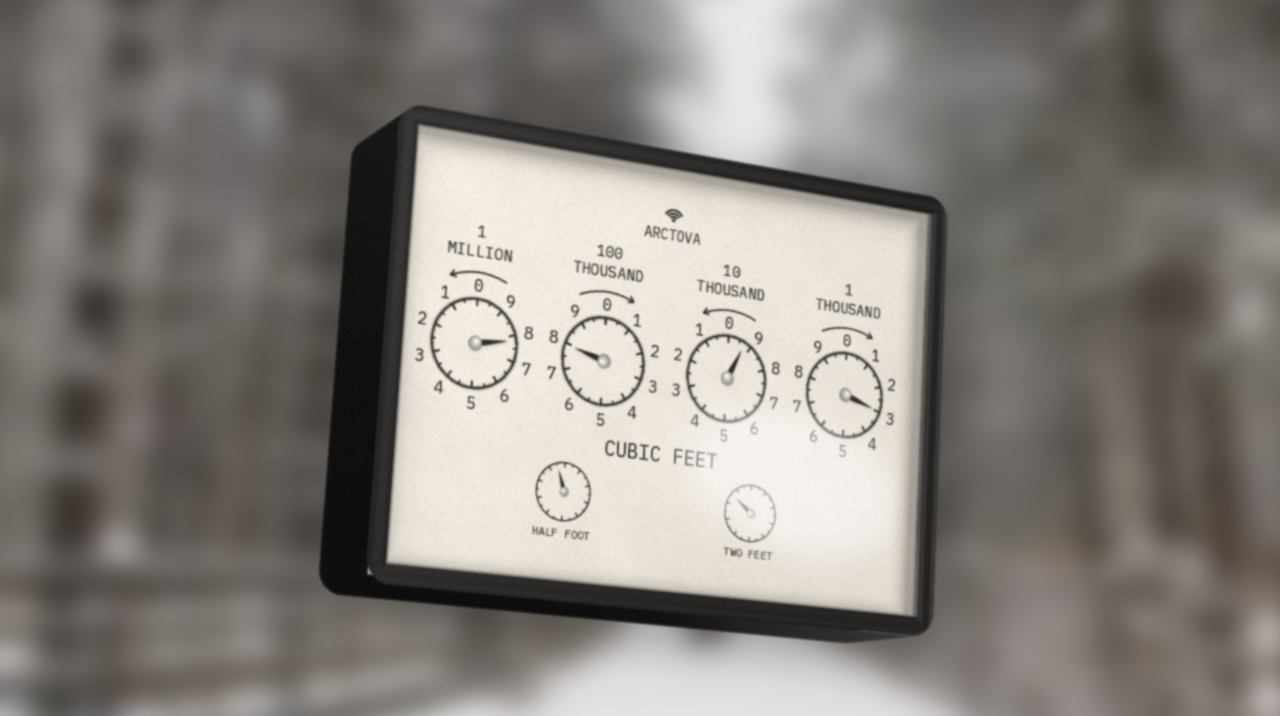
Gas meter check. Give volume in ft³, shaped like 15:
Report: 779300
